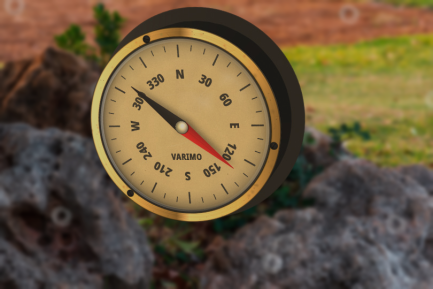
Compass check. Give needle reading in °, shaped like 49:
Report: 130
